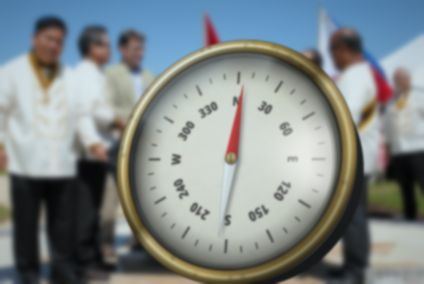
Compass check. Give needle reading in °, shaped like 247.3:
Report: 5
